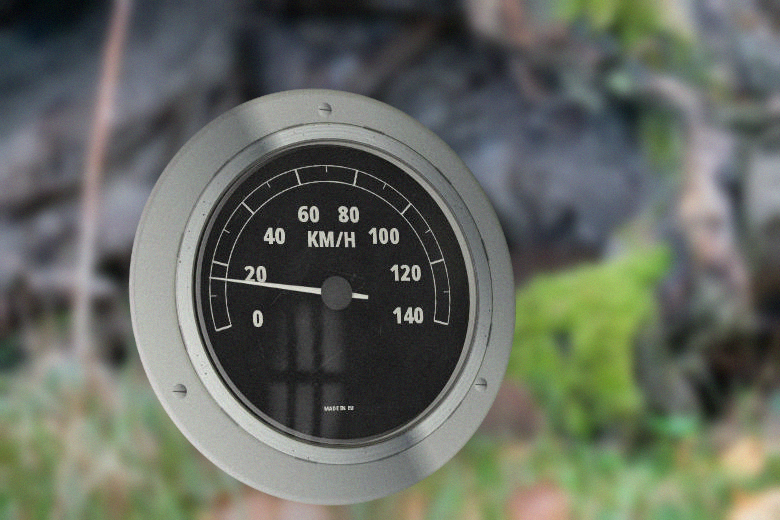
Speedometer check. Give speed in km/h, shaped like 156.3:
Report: 15
